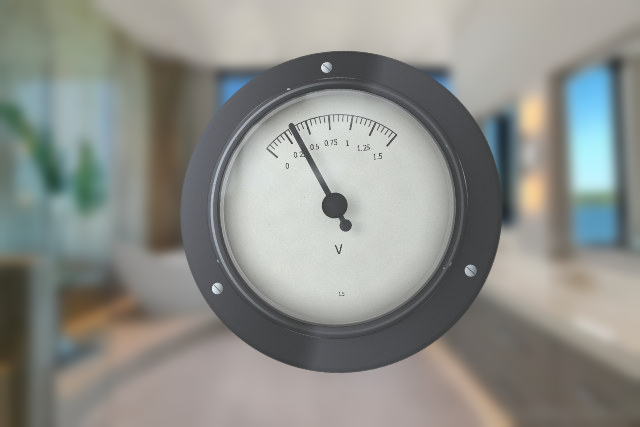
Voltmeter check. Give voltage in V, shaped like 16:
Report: 0.35
